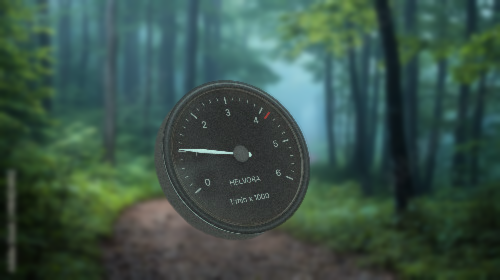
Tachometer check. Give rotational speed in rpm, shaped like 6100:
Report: 1000
